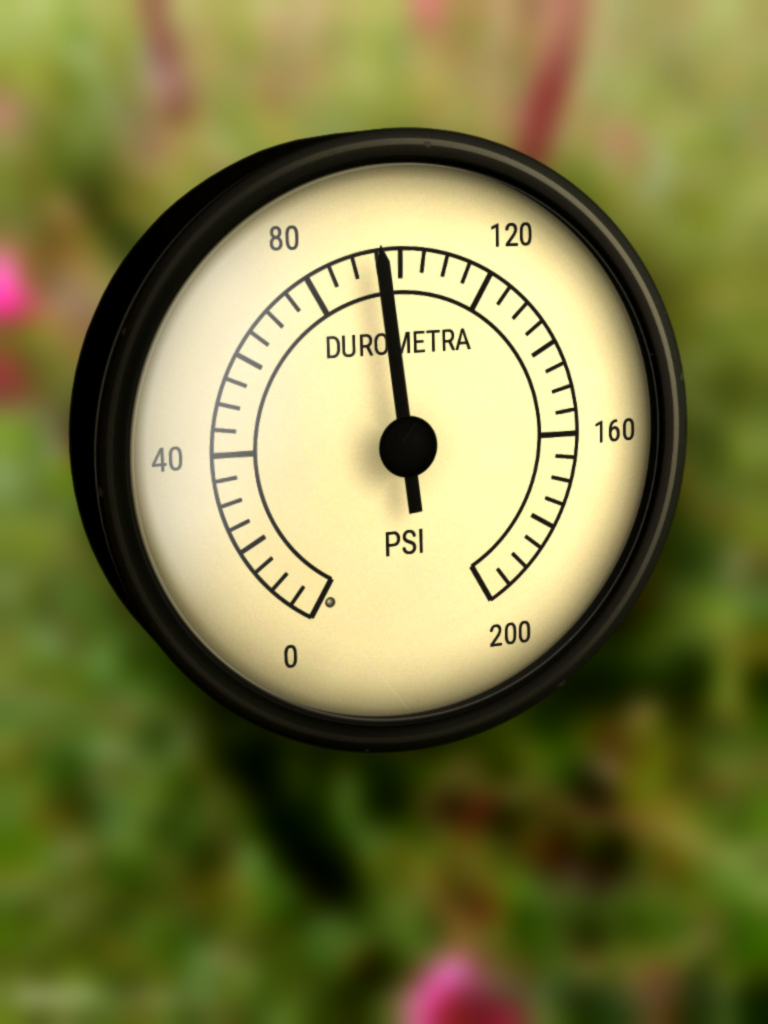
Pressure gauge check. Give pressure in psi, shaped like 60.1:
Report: 95
